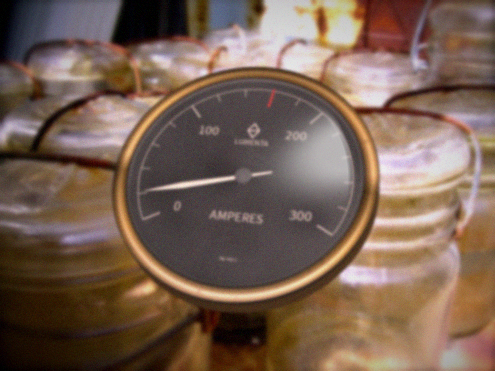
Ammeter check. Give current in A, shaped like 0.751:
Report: 20
